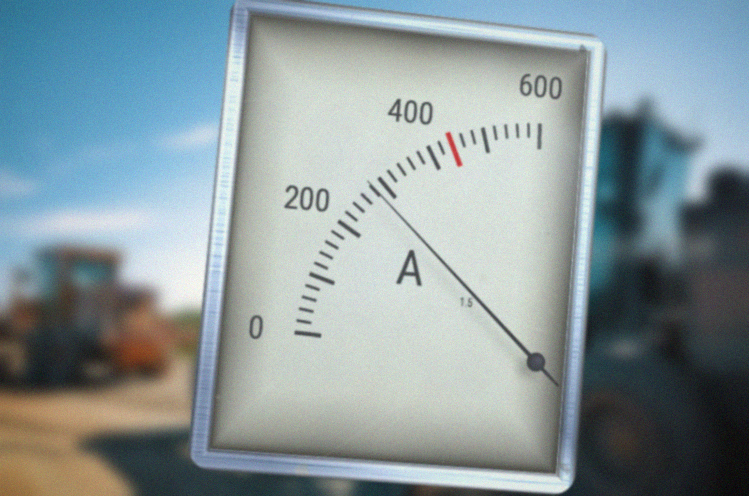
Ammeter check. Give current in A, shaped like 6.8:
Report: 280
